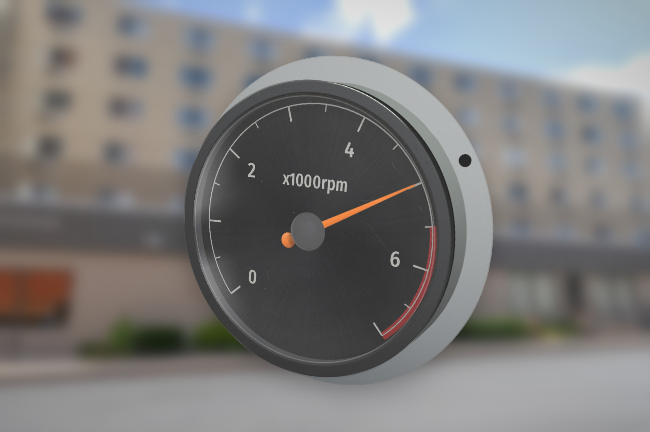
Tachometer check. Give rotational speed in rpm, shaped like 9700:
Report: 5000
